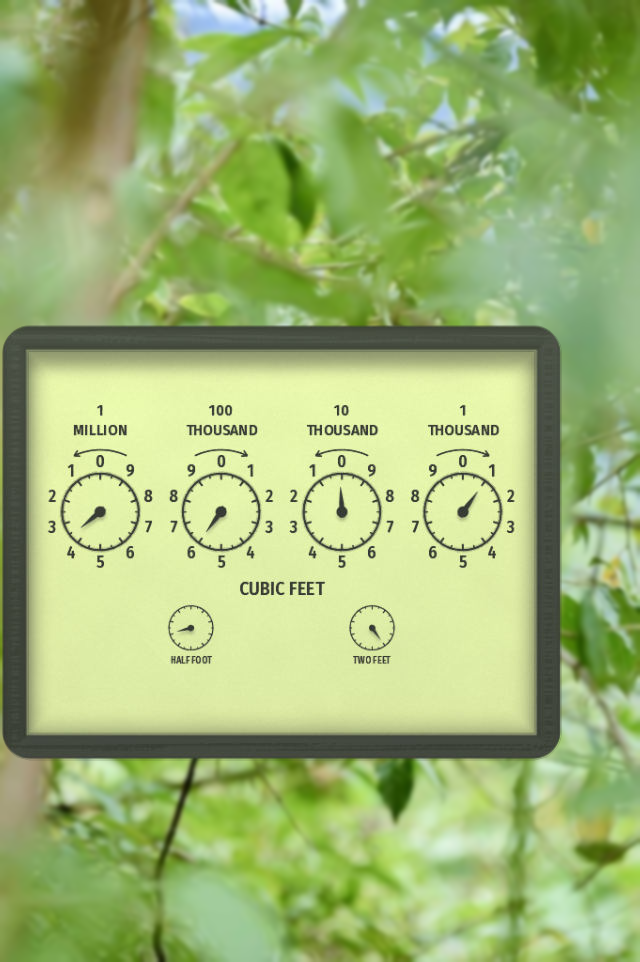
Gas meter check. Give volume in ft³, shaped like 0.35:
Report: 360100
